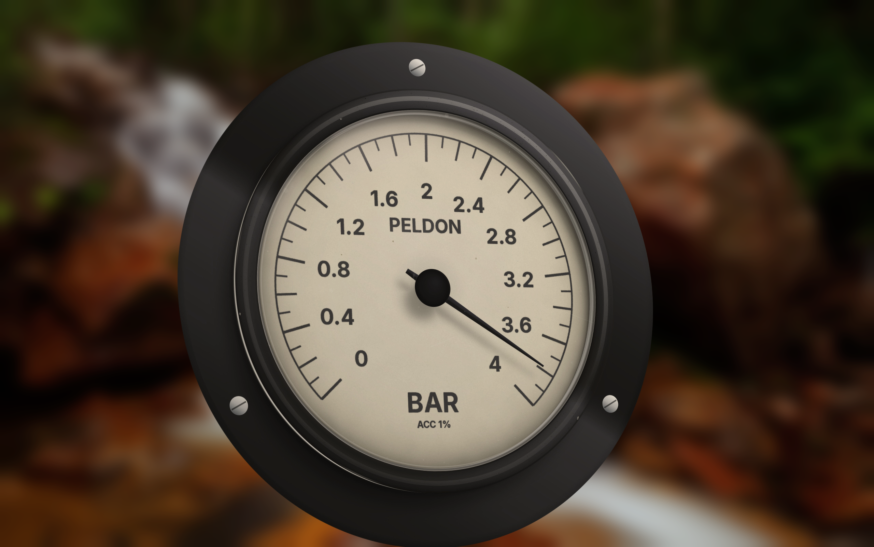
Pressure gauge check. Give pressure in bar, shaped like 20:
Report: 3.8
